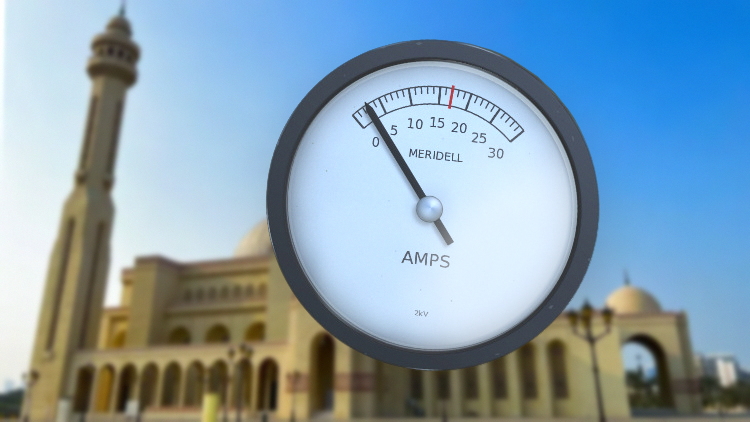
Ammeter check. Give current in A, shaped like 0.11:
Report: 3
